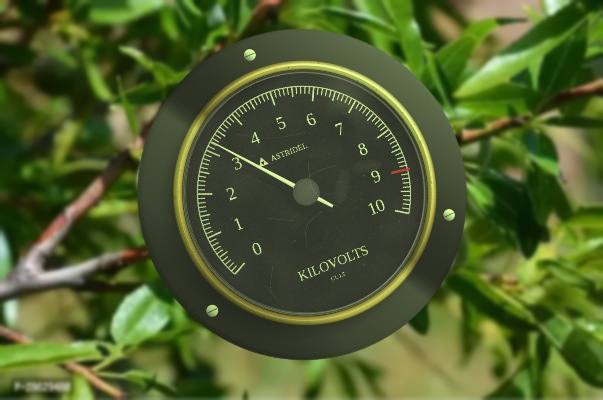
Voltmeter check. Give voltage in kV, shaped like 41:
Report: 3.2
